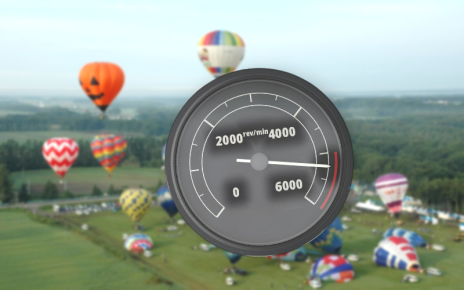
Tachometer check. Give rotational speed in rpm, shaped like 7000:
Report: 5250
